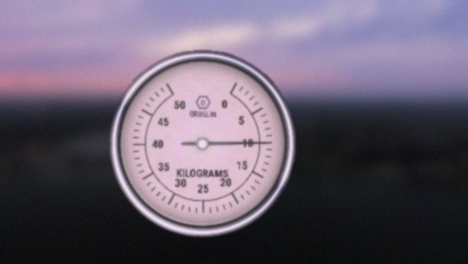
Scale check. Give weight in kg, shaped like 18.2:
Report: 10
